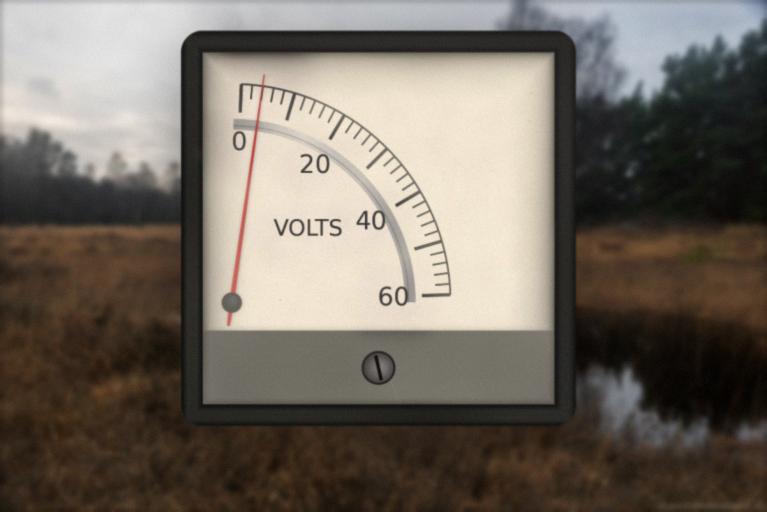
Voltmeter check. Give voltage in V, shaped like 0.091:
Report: 4
